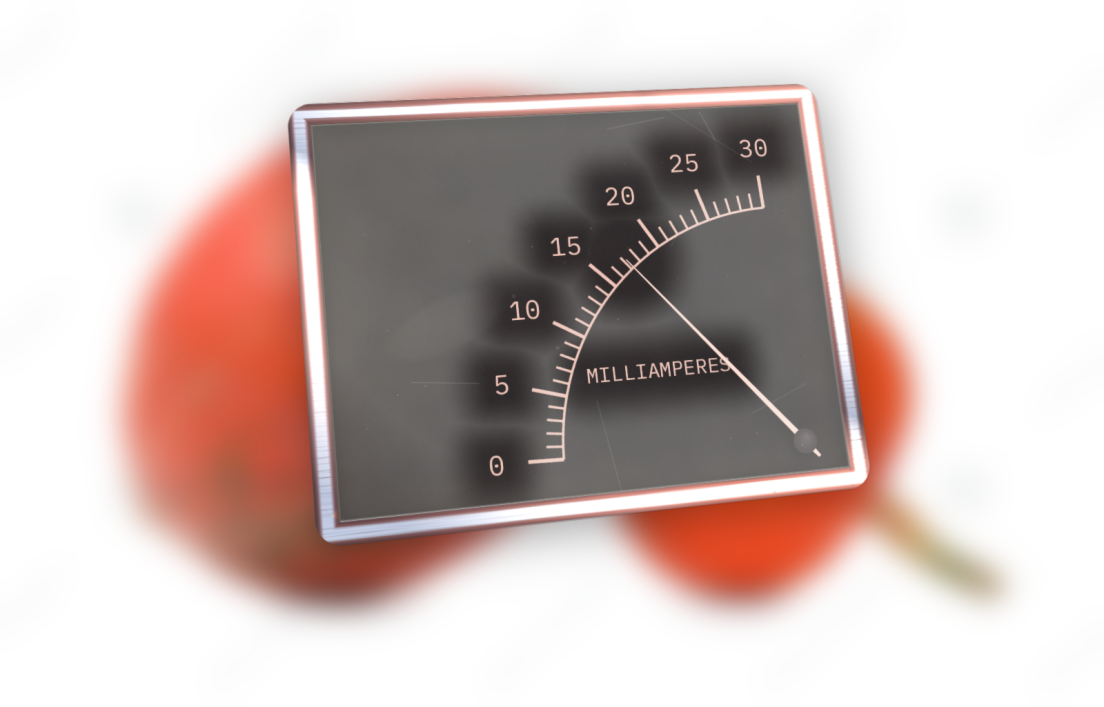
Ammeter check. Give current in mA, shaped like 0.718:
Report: 17
